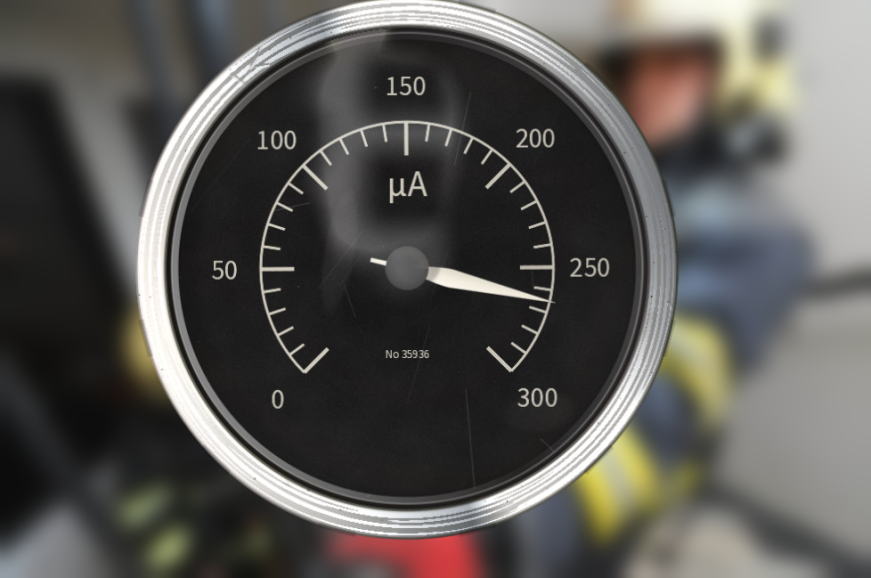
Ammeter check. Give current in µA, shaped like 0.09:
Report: 265
